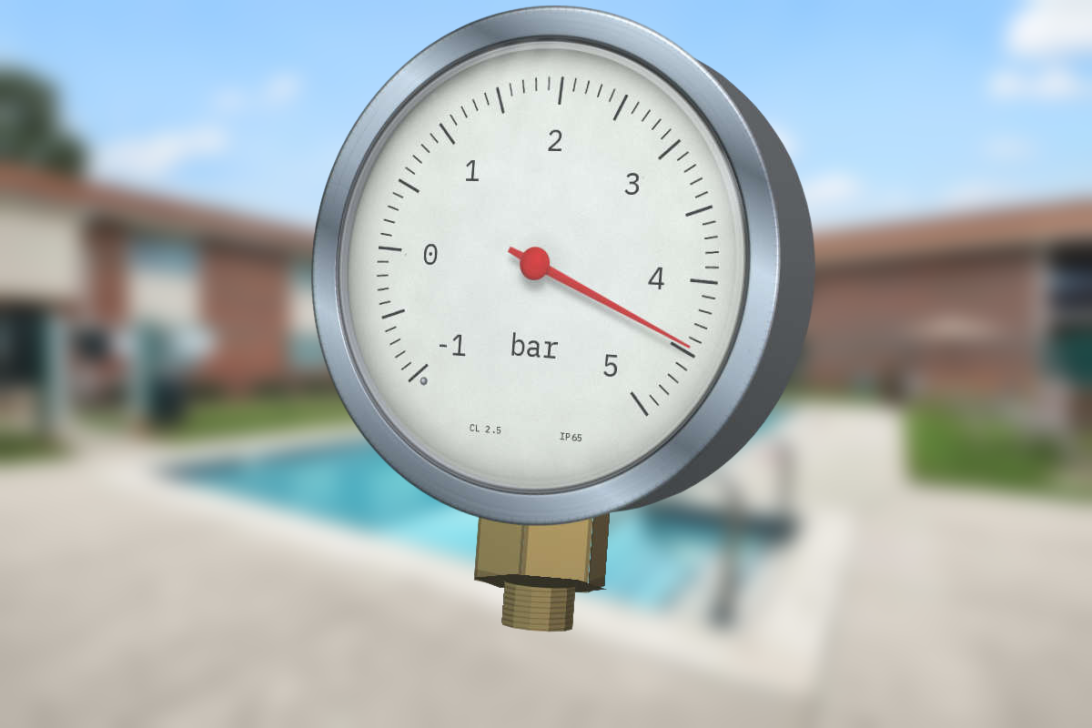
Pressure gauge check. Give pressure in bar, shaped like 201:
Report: 4.45
